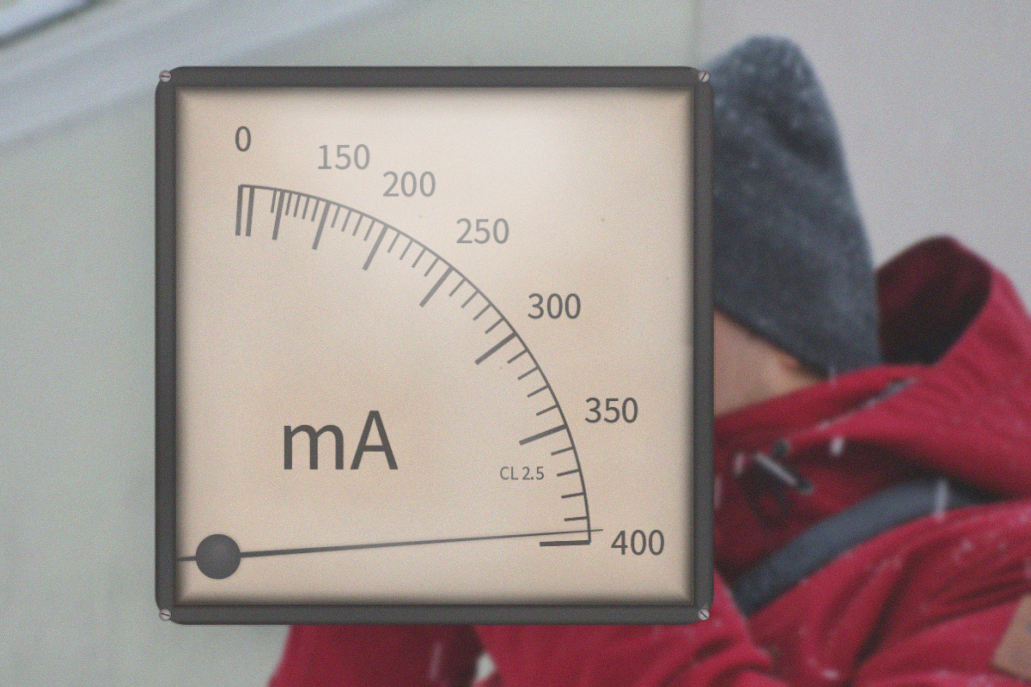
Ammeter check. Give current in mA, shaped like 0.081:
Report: 395
